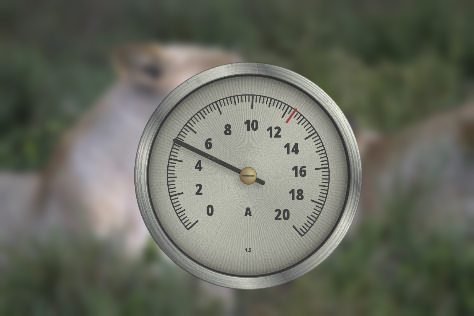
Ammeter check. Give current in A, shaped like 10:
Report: 5
